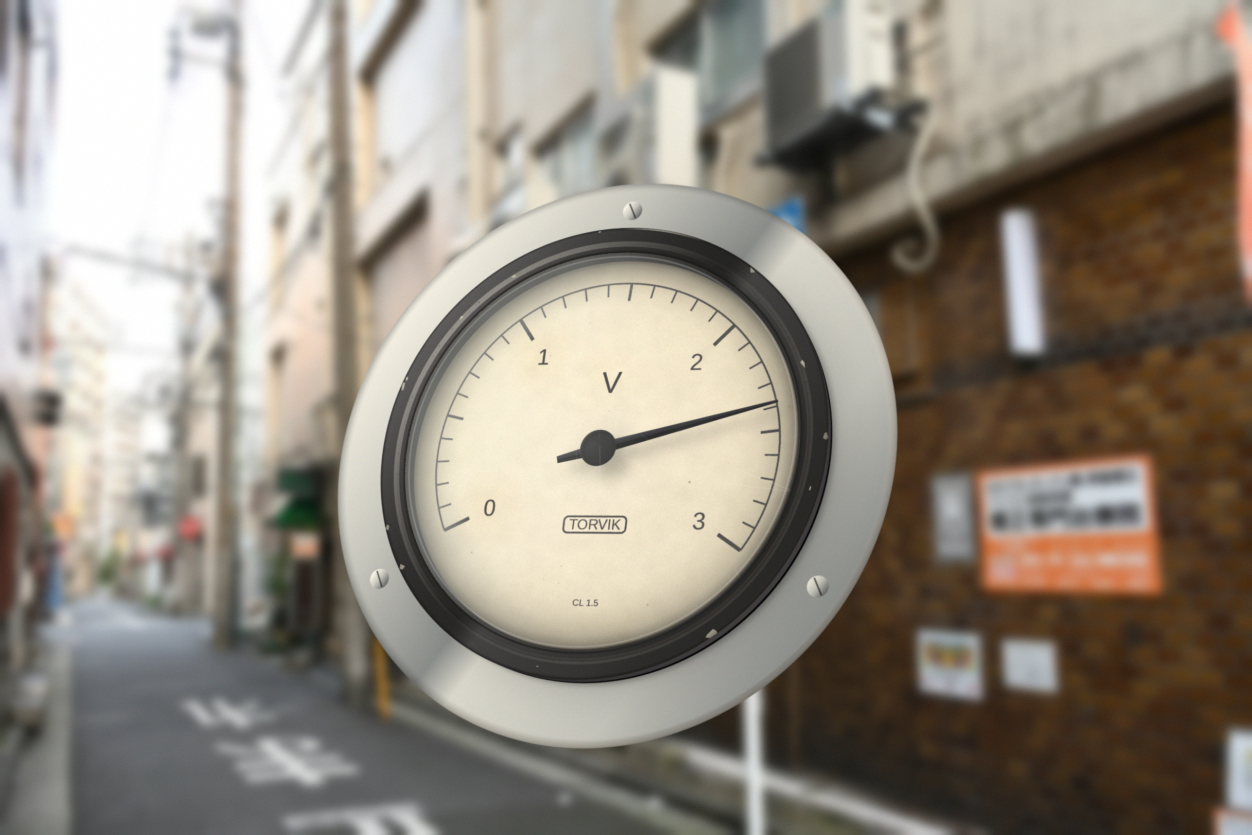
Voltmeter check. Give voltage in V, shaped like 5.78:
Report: 2.4
